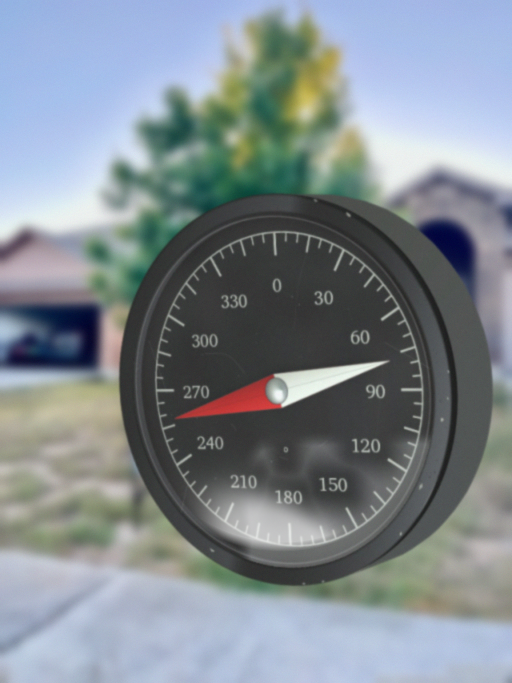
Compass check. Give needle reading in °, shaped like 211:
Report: 257.5
